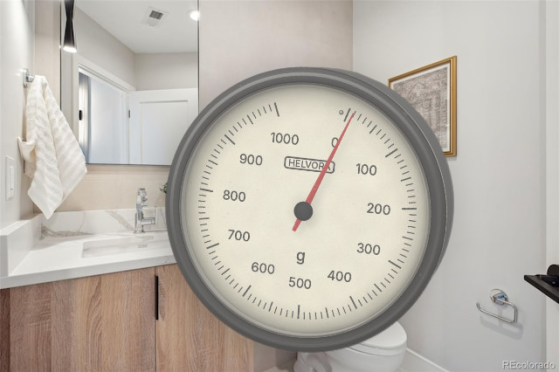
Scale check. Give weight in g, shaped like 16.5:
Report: 10
